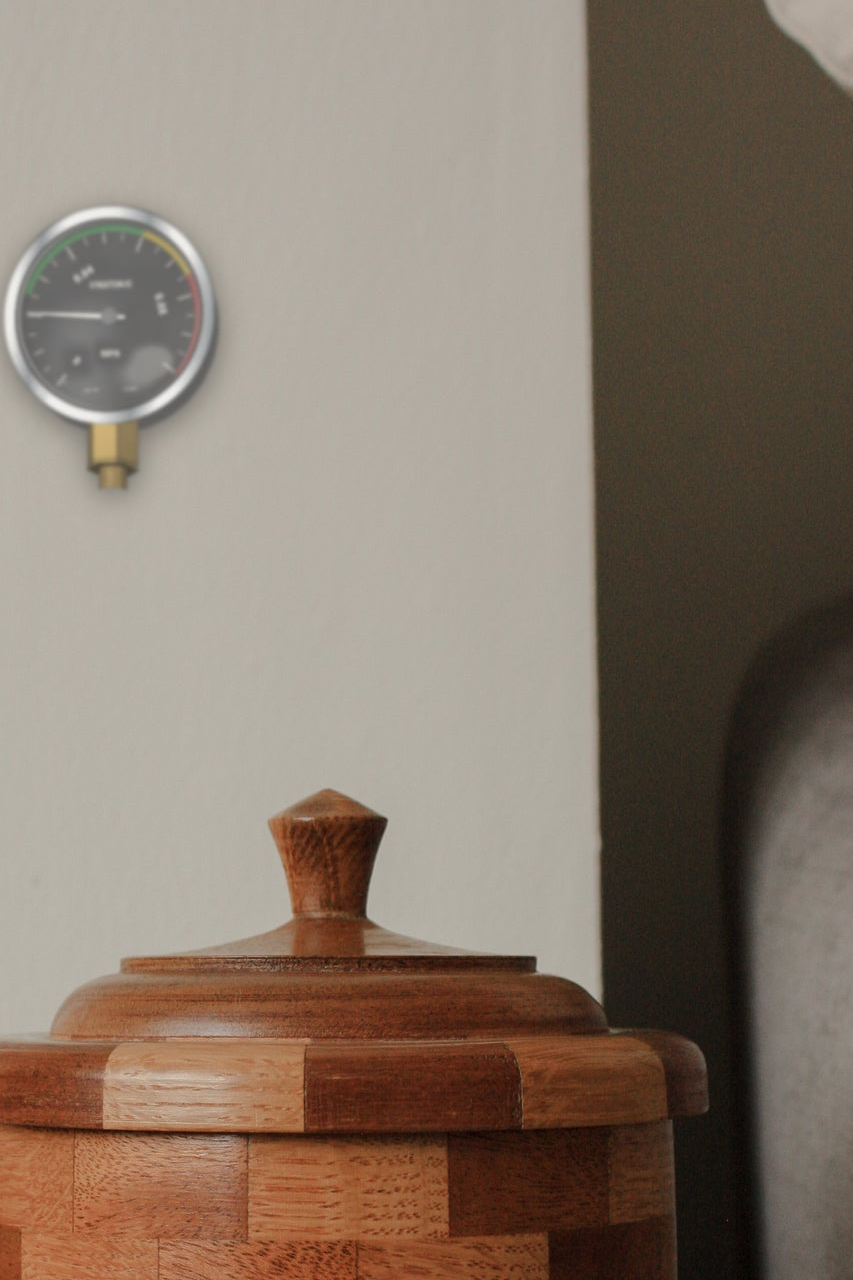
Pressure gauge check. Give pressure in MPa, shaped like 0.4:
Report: 0.02
